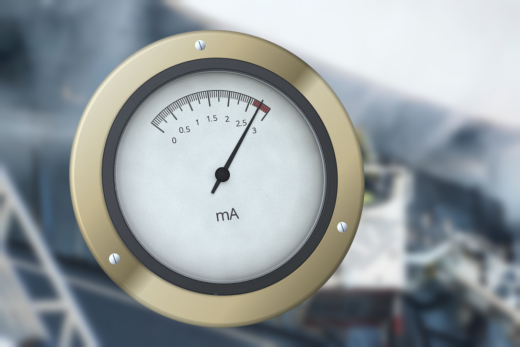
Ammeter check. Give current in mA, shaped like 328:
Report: 2.75
